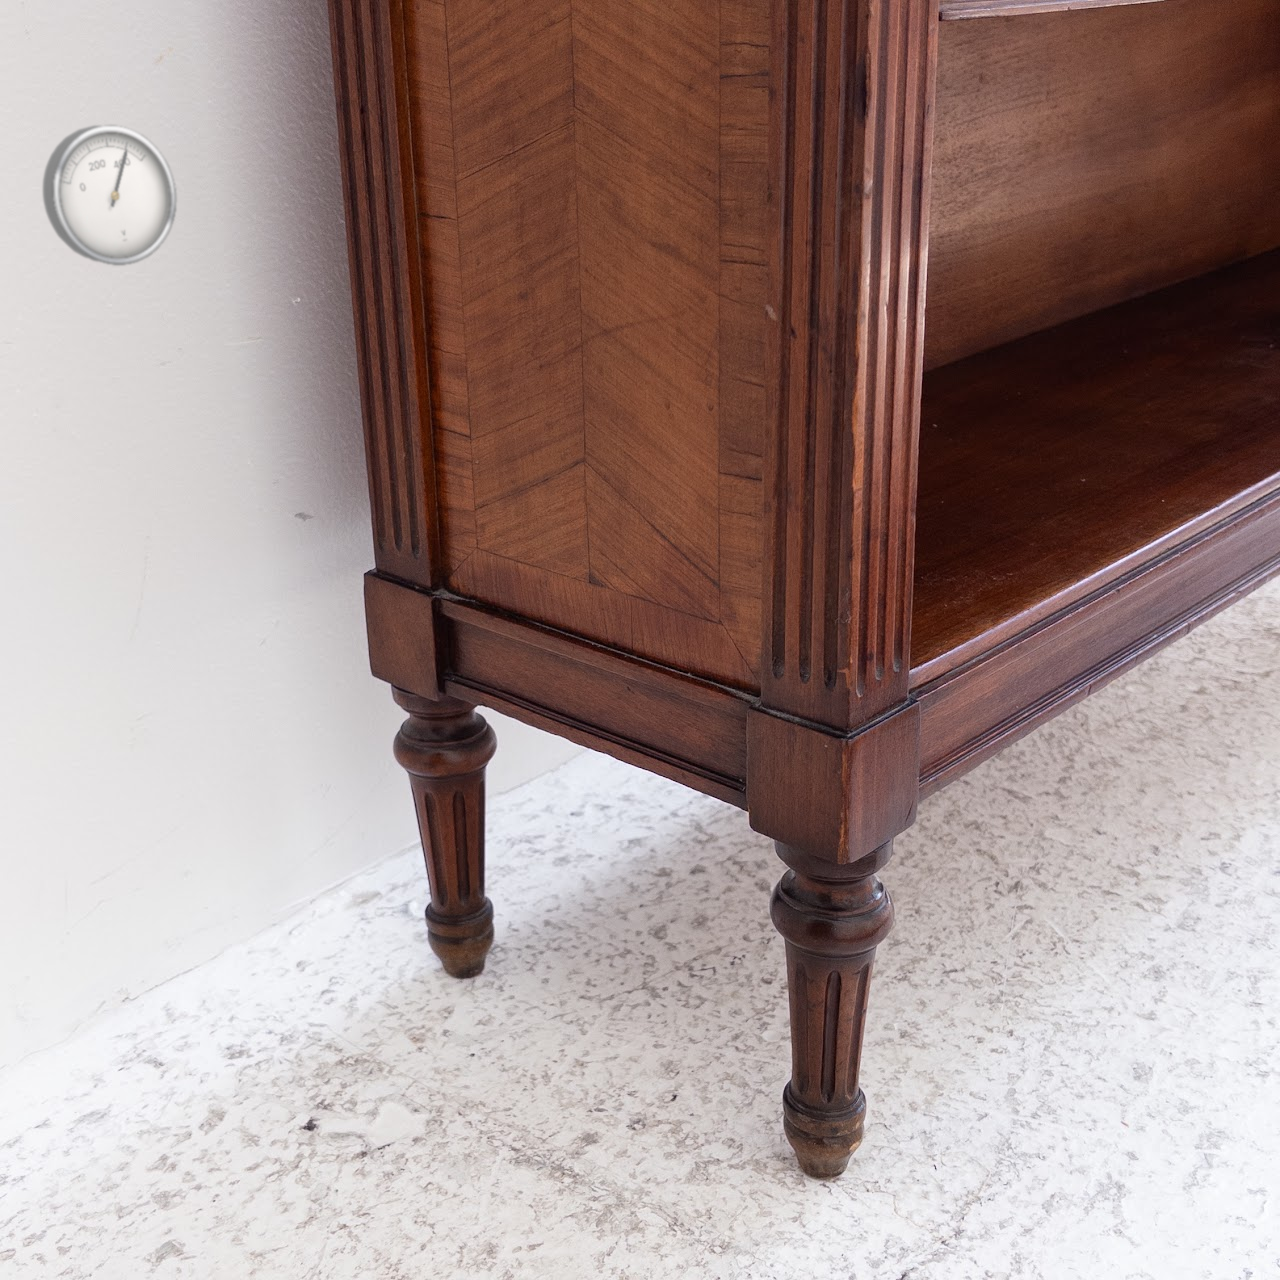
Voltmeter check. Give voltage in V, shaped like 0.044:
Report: 400
